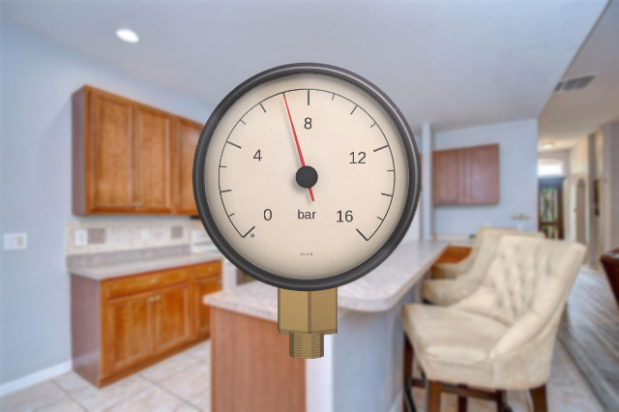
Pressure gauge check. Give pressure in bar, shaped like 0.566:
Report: 7
